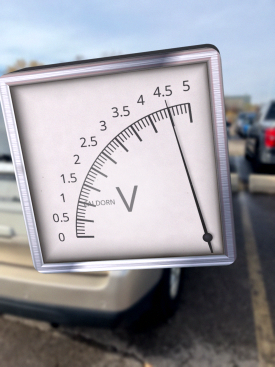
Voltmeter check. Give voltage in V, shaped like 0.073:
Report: 4.5
